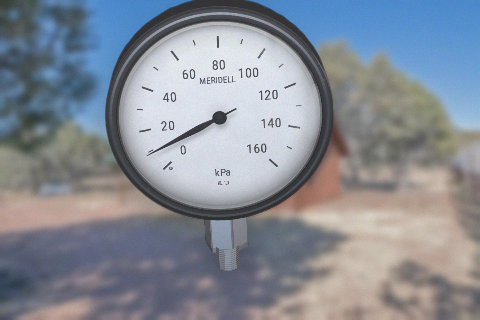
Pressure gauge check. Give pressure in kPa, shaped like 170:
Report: 10
